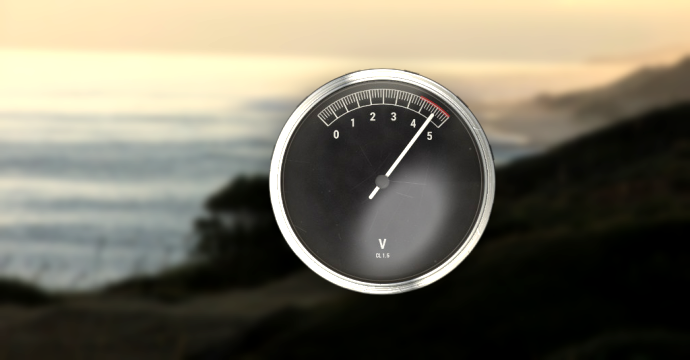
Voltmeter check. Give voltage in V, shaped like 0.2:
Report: 4.5
